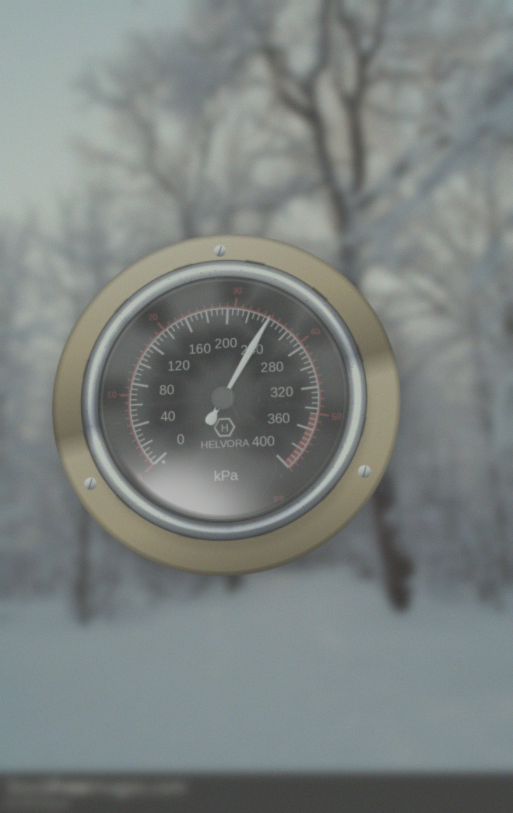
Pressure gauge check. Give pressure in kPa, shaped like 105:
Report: 240
